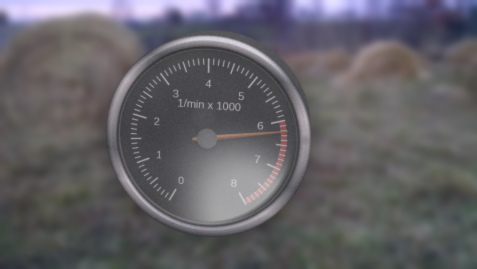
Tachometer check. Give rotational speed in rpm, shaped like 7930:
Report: 6200
